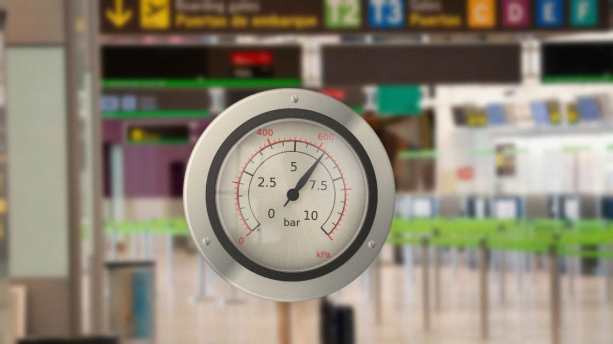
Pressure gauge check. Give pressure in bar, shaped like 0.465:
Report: 6.25
